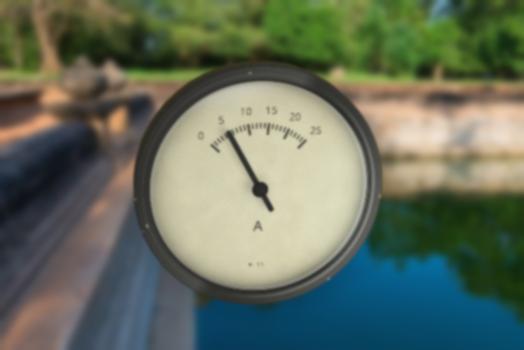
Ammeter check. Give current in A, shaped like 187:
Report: 5
